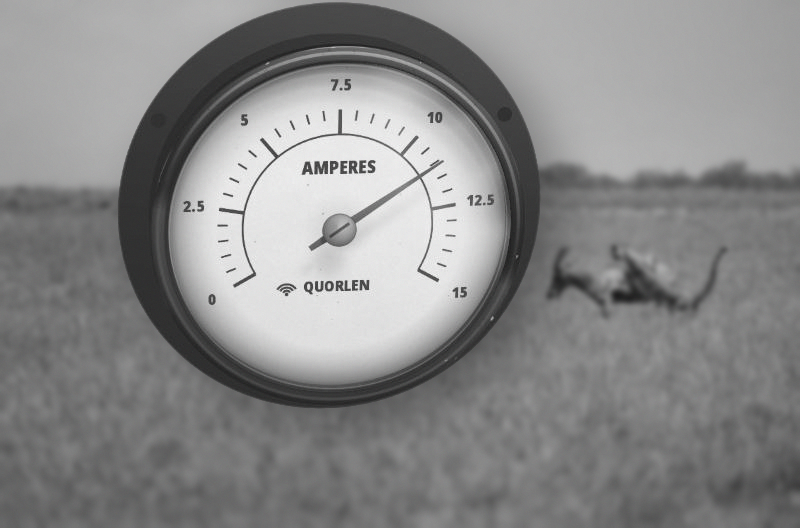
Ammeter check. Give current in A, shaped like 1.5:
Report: 11
